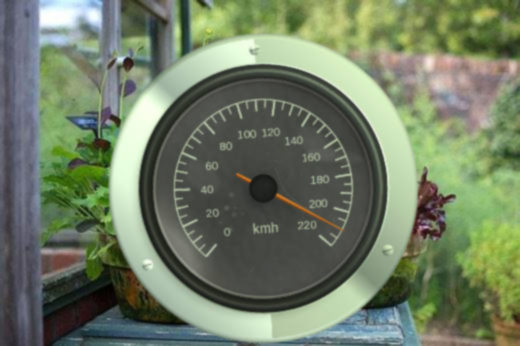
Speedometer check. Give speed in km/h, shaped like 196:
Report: 210
